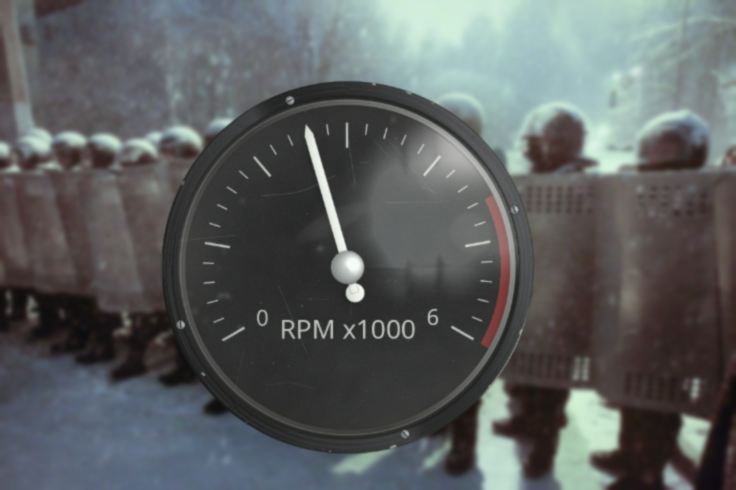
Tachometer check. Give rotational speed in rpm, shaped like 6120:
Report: 2600
